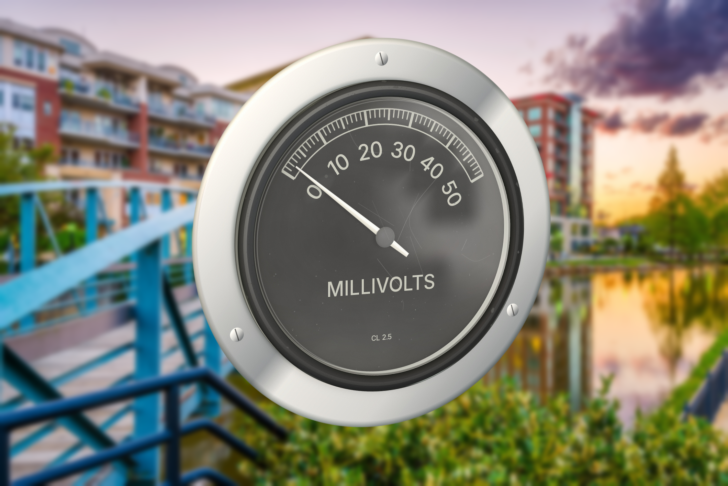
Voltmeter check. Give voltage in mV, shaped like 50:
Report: 2
